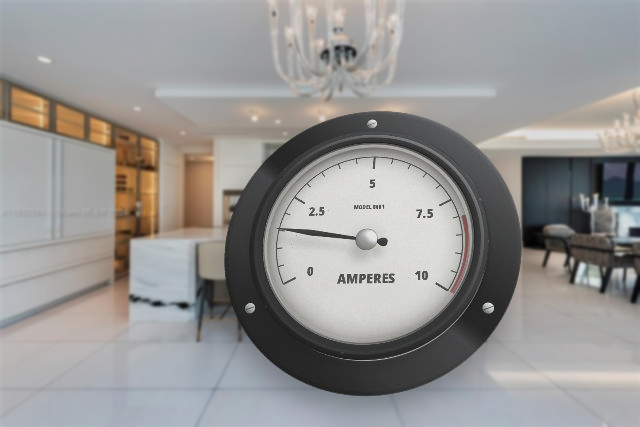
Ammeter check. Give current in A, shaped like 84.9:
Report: 1.5
